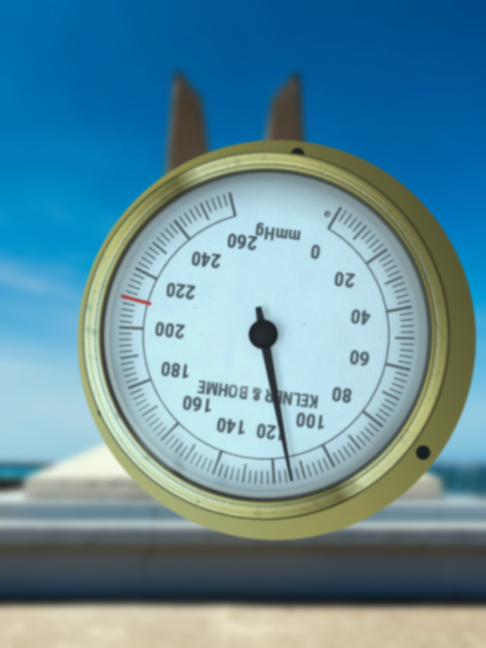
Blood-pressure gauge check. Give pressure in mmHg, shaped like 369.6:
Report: 114
